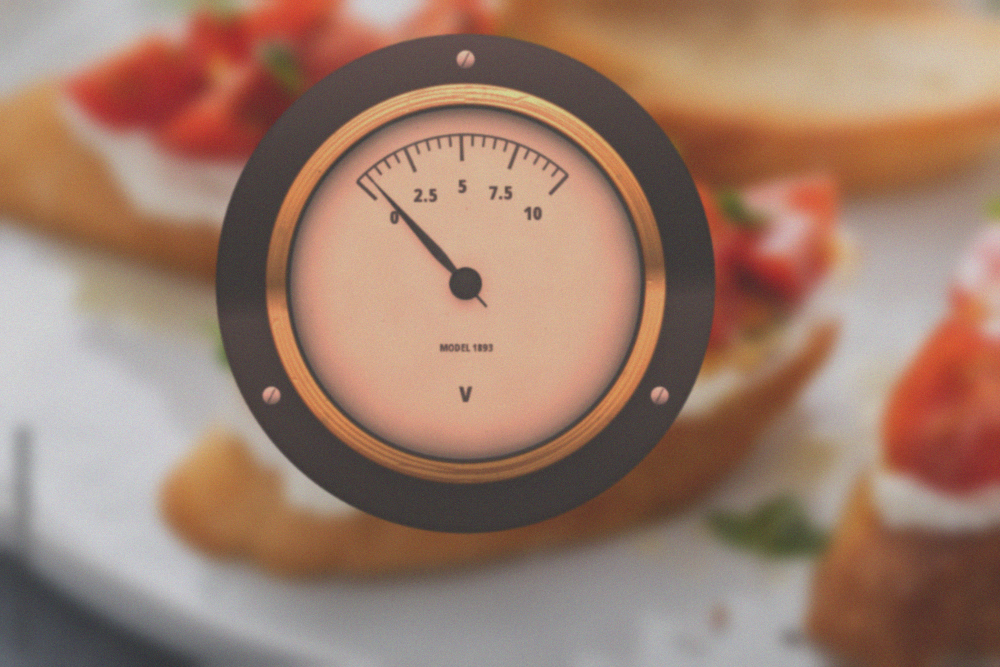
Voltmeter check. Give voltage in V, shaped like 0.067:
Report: 0.5
